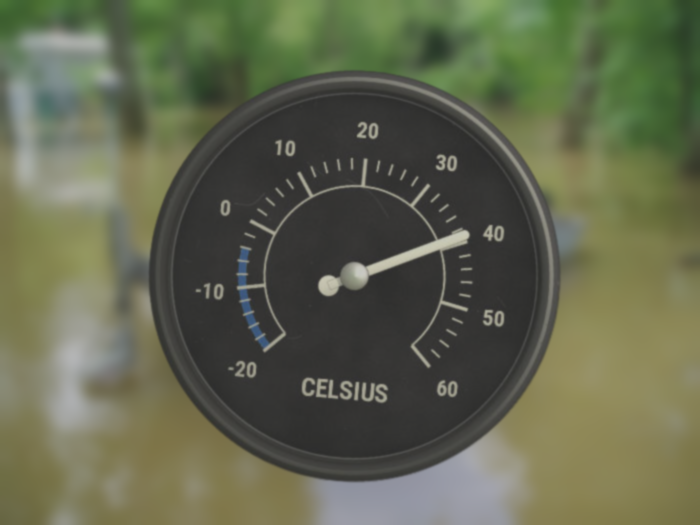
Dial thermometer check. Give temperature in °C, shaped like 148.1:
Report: 39
